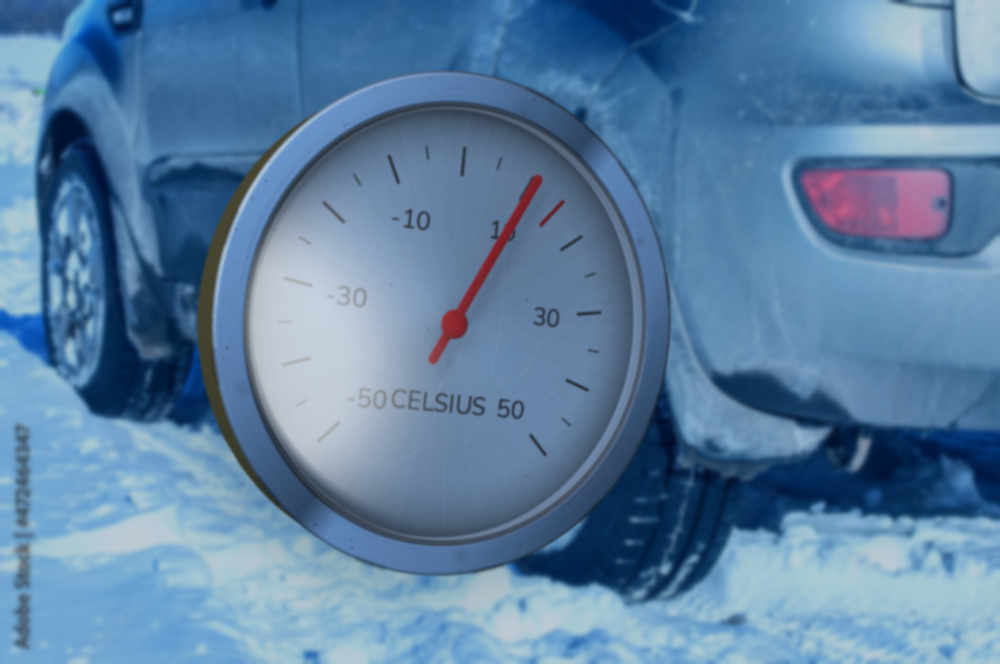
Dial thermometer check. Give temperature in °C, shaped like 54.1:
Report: 10
